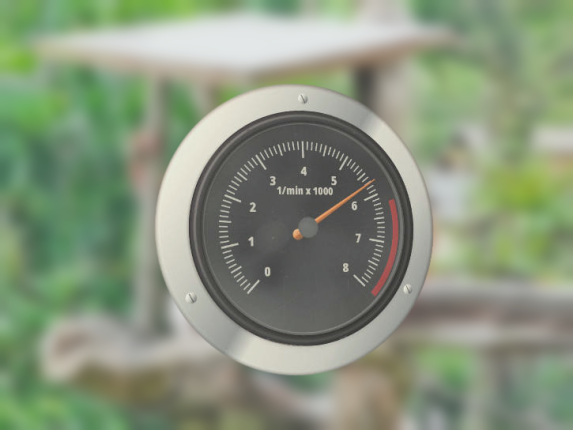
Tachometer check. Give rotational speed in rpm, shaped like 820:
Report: 5700
